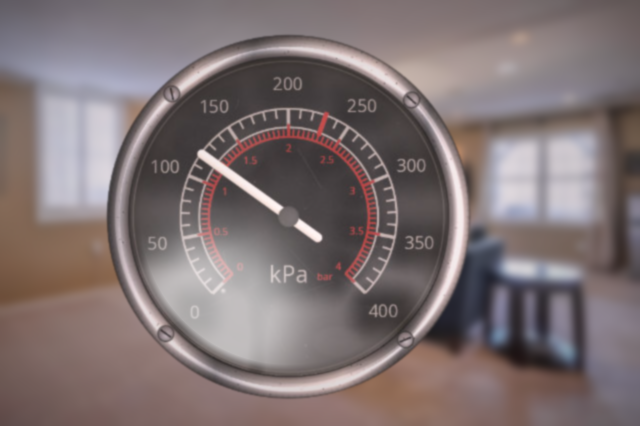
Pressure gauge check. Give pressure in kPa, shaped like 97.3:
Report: 120
